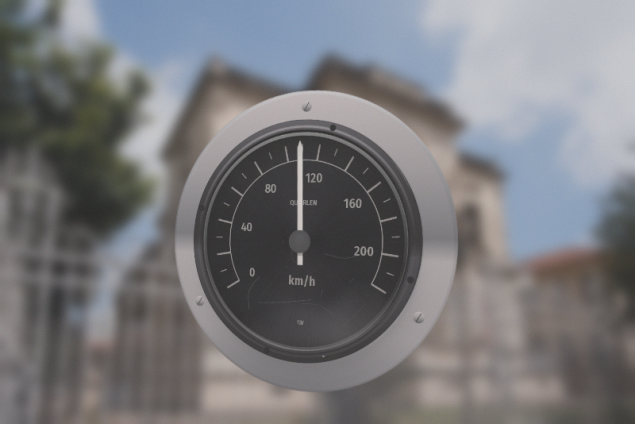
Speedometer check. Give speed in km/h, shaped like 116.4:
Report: 110
